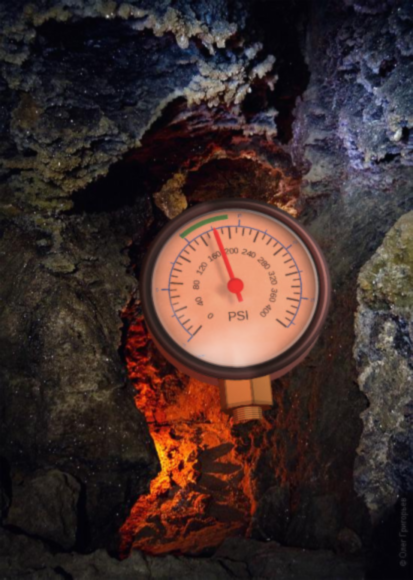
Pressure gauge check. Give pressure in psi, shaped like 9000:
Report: 180
